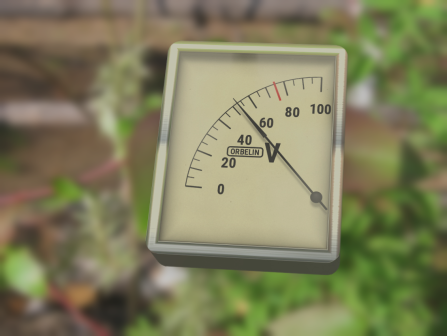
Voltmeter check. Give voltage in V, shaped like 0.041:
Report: 52.5
